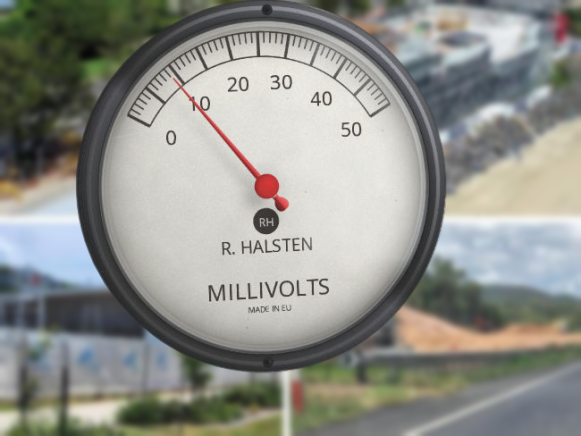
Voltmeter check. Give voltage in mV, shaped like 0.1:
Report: 9
